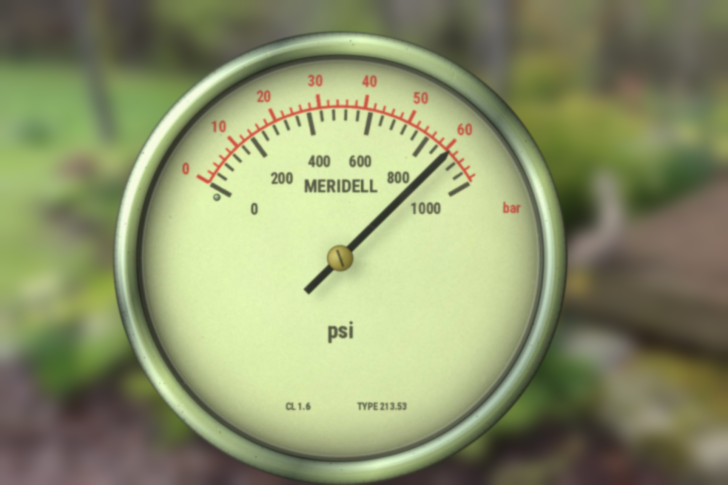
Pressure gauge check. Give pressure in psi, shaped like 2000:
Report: 880
